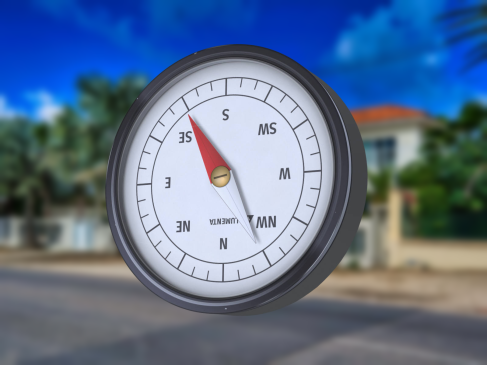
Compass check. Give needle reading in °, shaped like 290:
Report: 150
